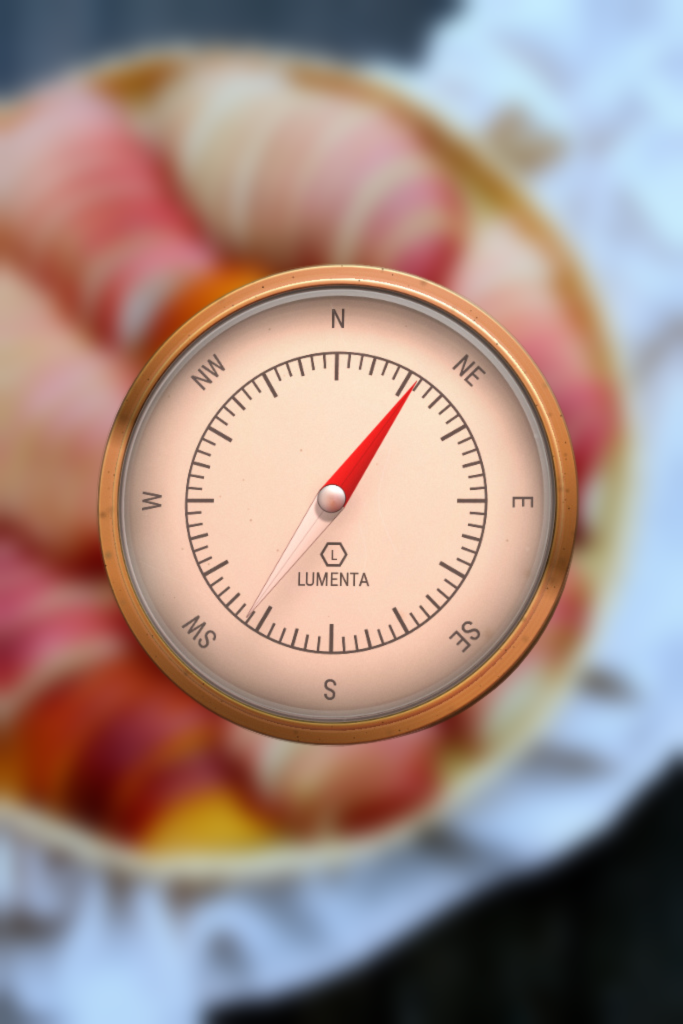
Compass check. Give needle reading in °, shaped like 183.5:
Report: 35
